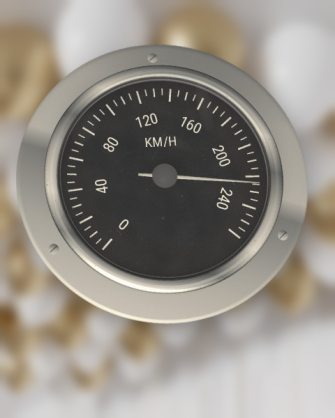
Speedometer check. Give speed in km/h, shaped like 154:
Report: 225
